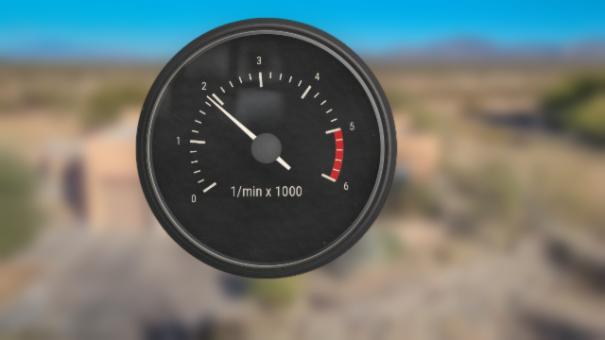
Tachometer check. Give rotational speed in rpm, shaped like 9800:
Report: 1900
